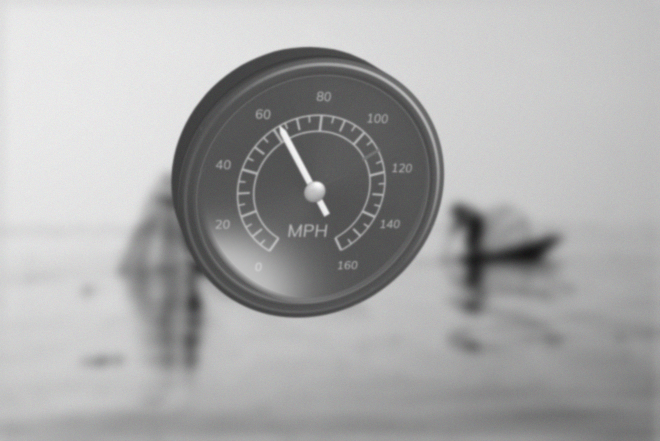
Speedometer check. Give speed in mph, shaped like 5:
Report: 62.5
